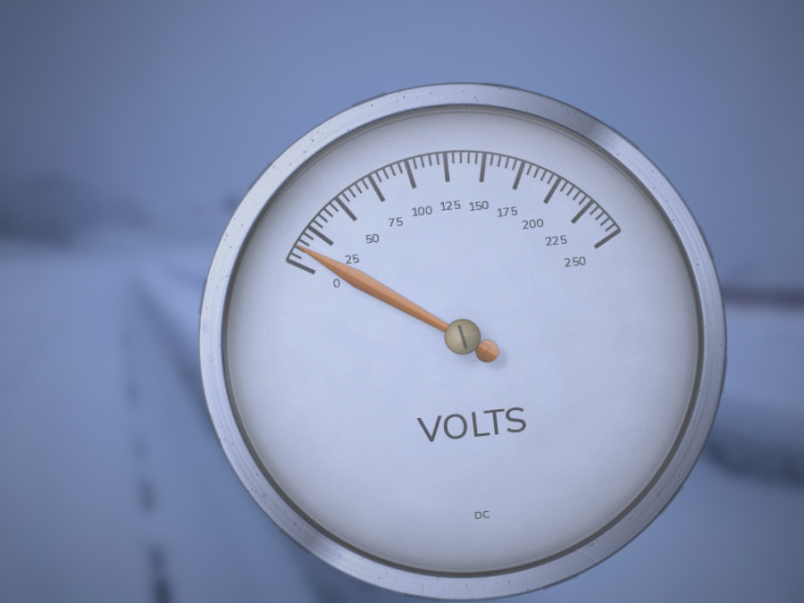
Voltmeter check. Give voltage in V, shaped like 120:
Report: 10
